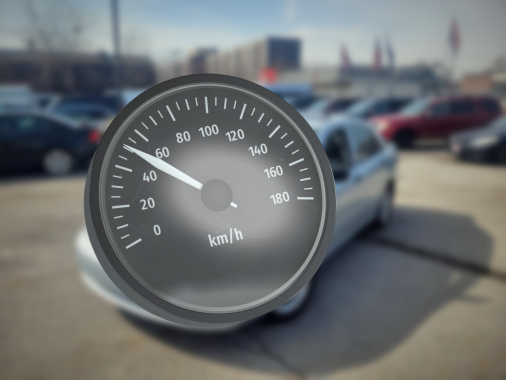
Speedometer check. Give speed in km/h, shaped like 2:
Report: 50
